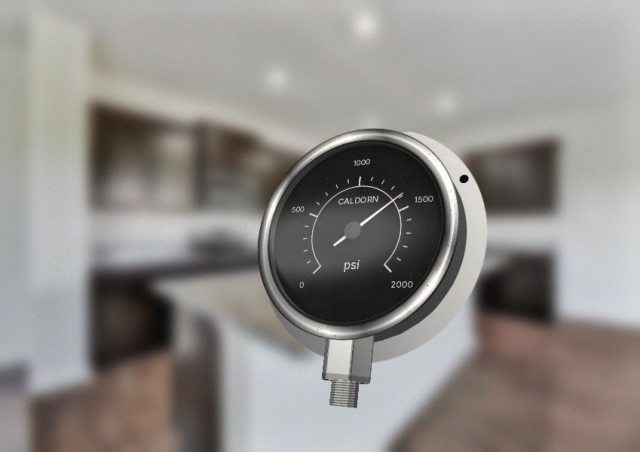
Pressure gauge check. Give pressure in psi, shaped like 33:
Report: 1400
